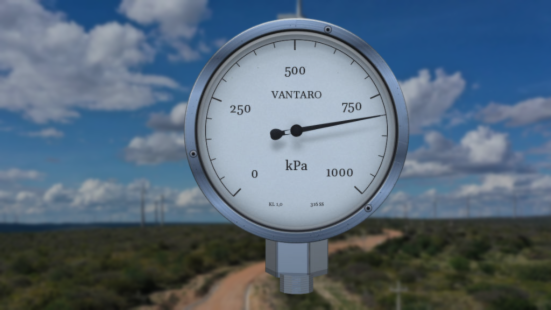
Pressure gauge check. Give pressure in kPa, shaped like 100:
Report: 800
